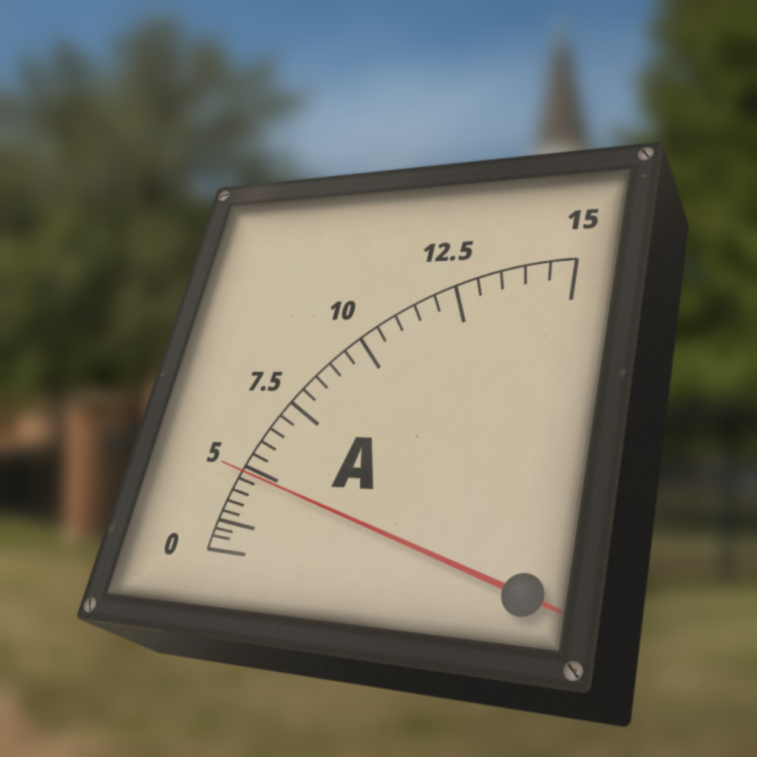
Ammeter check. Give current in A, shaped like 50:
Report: 4.75
